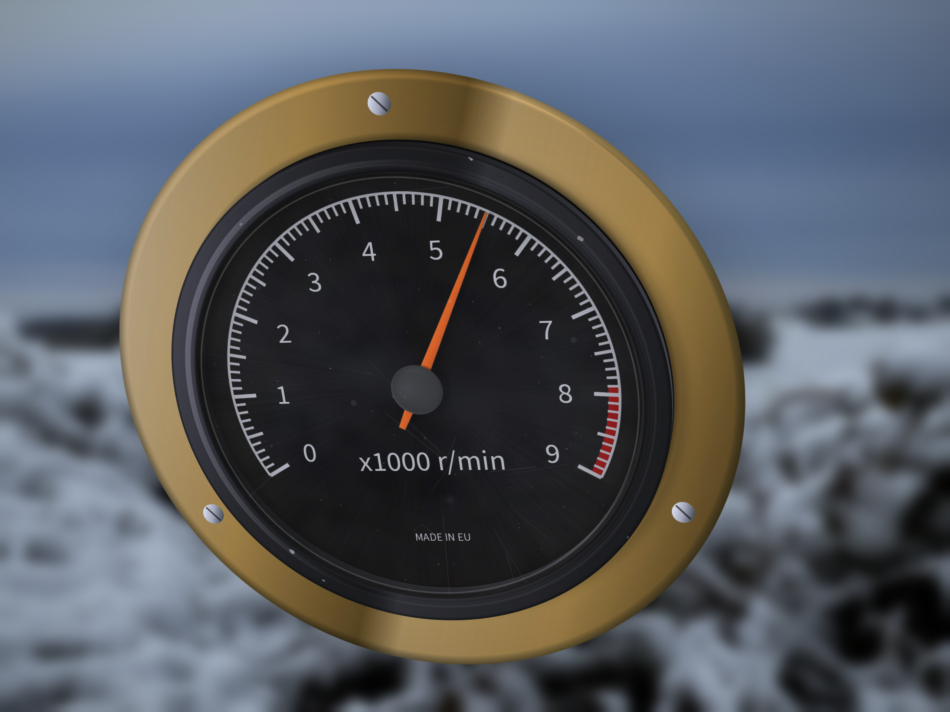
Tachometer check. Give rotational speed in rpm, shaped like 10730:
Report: 5500
